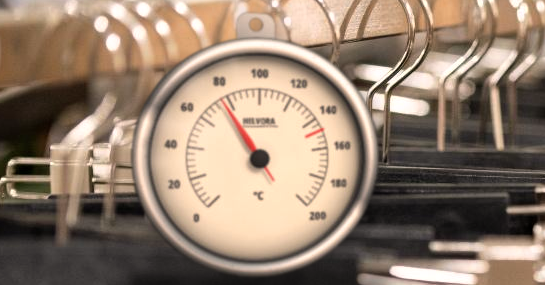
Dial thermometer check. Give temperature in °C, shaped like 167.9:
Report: 76
